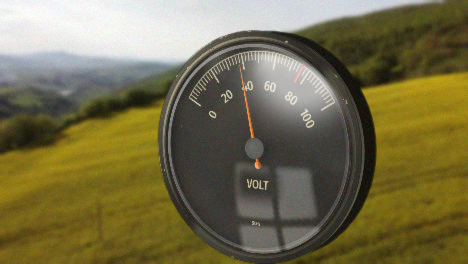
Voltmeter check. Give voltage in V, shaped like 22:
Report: 40
